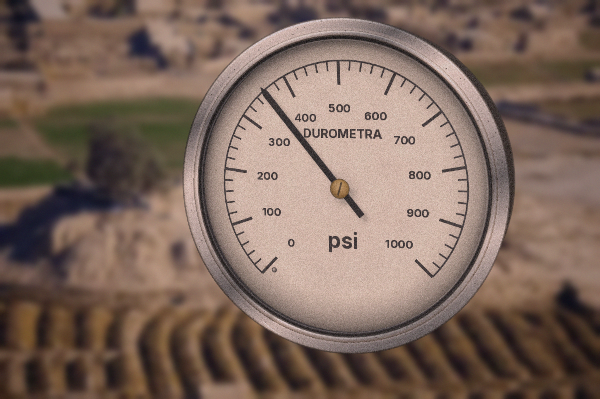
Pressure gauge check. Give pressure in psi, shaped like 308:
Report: 360
